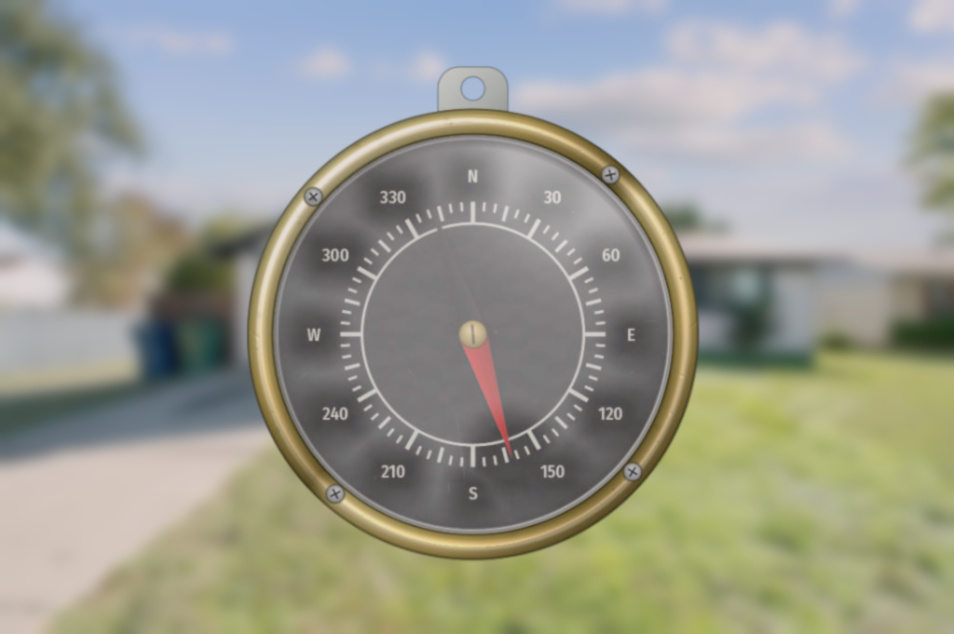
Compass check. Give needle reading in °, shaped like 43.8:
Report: 162.5
